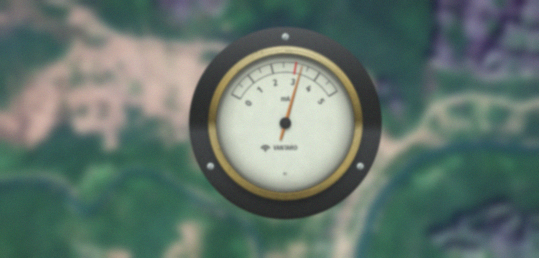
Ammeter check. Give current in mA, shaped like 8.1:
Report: 3.25
